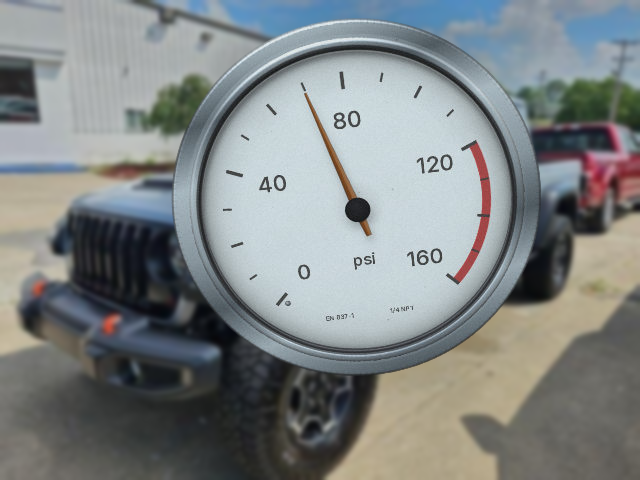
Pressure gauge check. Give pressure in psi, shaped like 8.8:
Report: 70
